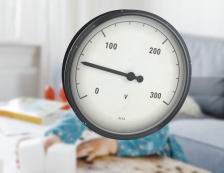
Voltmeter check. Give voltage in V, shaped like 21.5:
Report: 50
